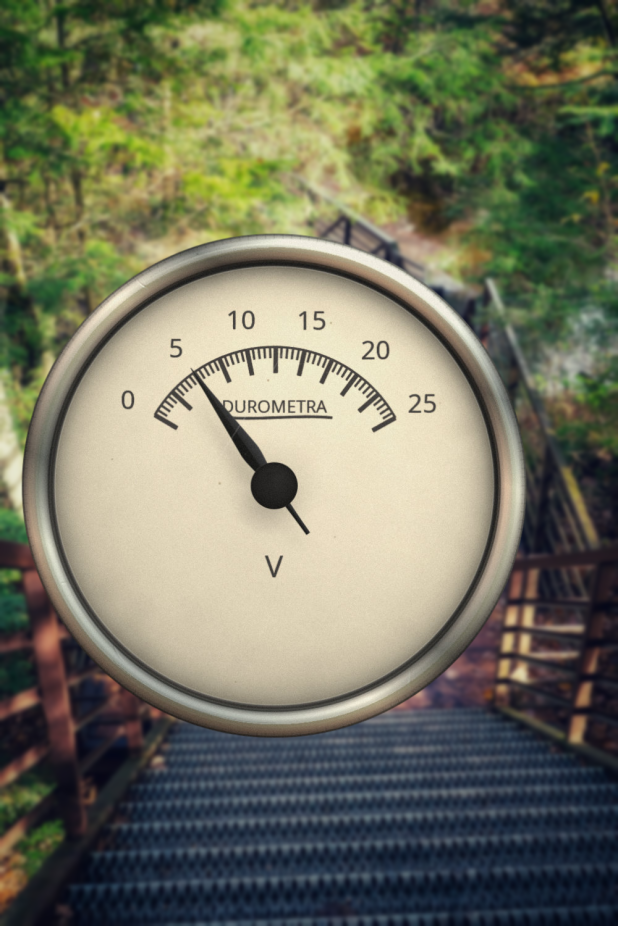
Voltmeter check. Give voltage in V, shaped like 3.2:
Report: 5
